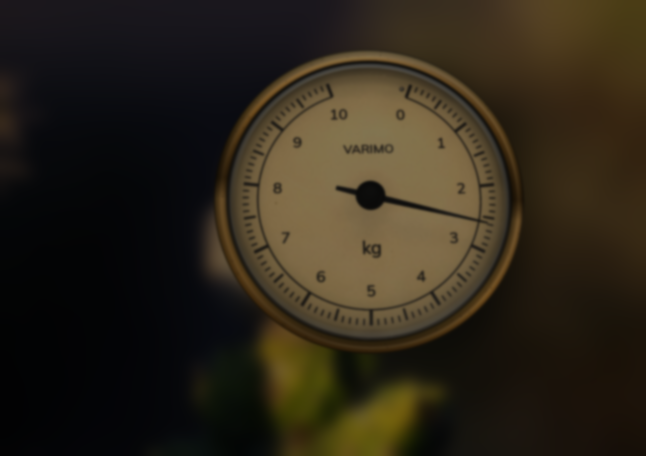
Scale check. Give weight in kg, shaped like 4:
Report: 2.6
